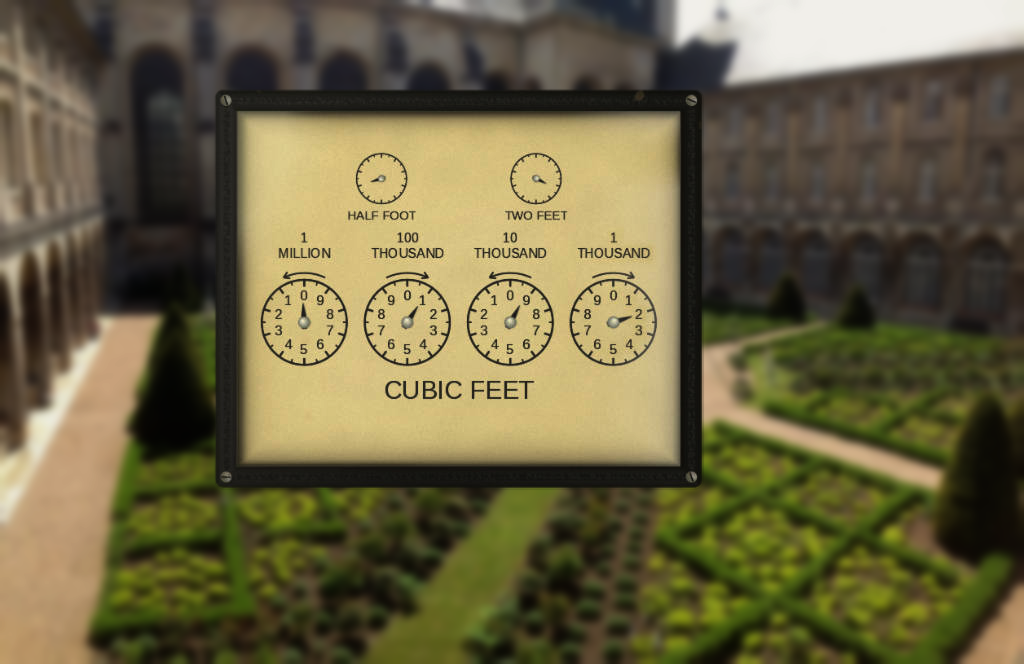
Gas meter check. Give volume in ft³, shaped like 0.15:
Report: 9200
